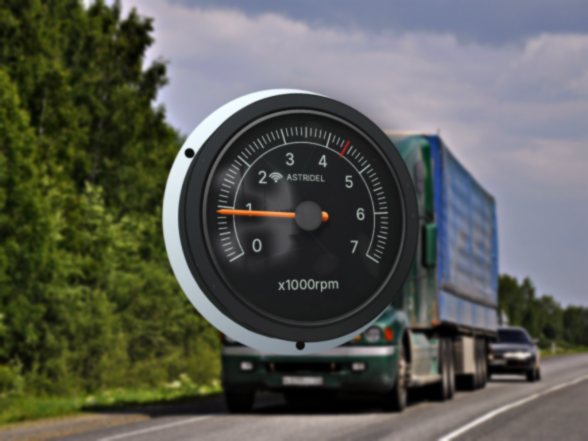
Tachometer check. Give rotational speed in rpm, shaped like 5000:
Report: 900
